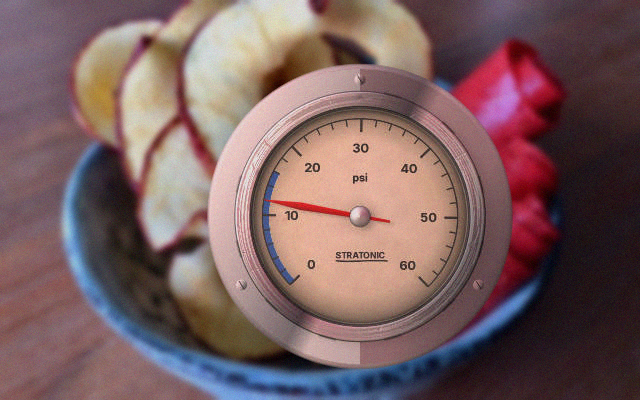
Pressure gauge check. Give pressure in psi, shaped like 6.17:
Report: 12
